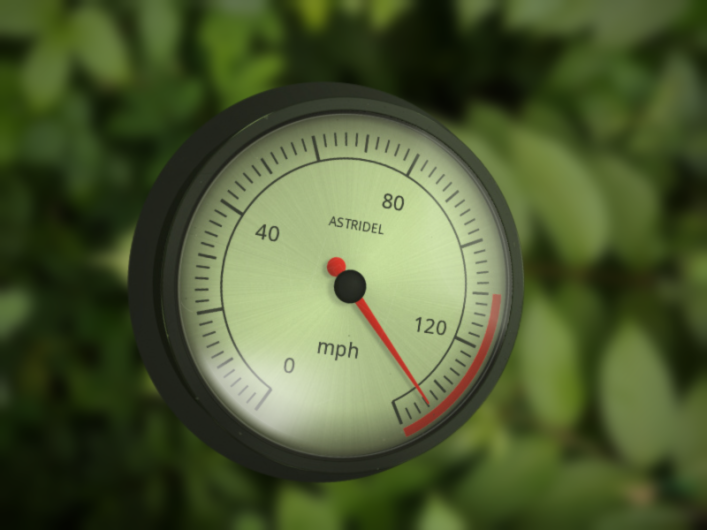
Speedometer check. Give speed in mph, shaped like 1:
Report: 134
